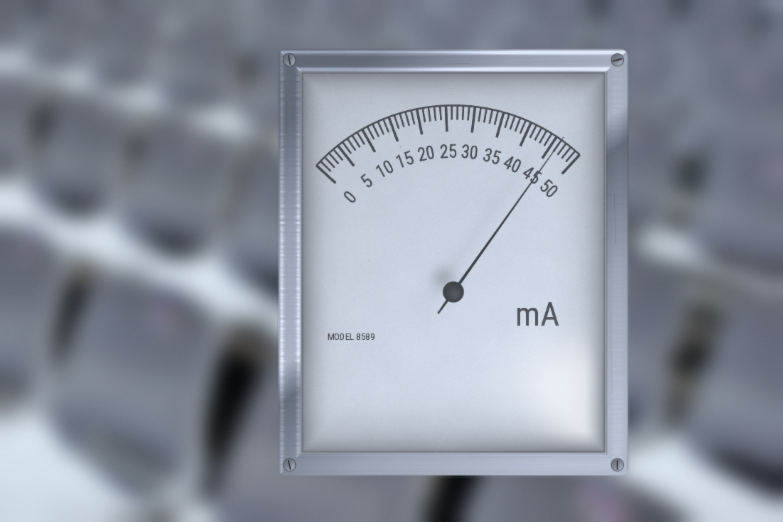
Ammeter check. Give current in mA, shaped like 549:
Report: 46
